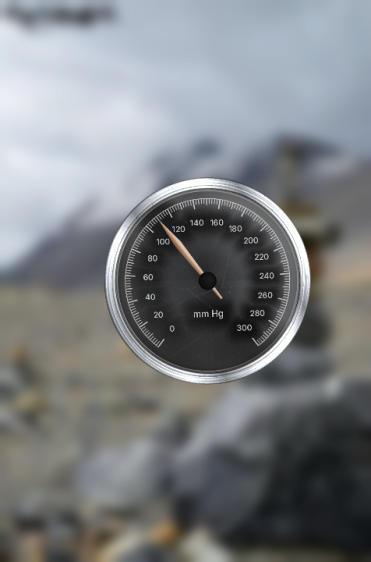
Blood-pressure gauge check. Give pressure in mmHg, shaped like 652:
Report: 110
